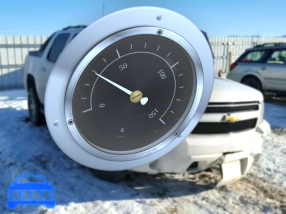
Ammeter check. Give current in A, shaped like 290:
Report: 30
